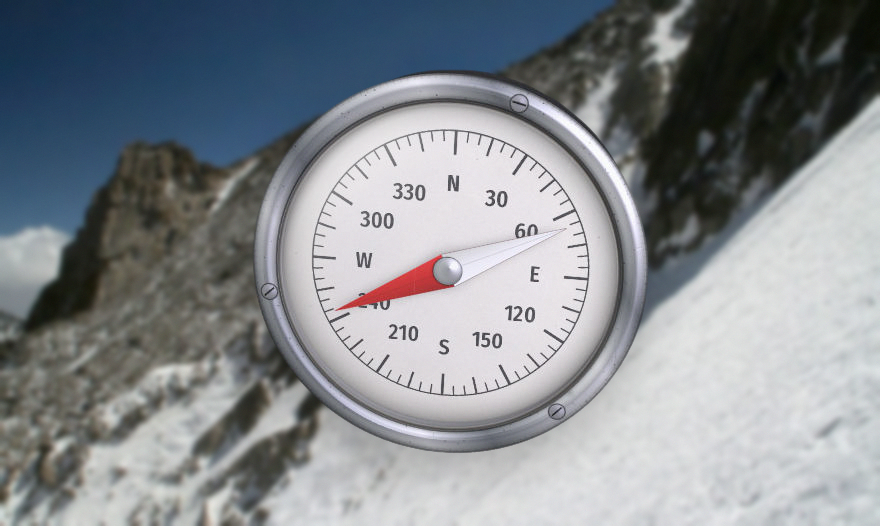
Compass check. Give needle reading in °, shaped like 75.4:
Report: 245
